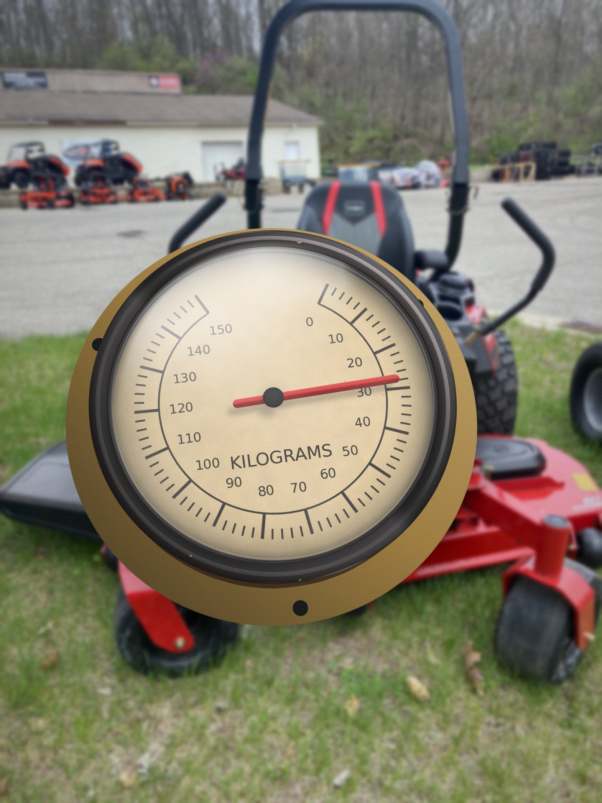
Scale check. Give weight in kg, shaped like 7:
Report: 28
